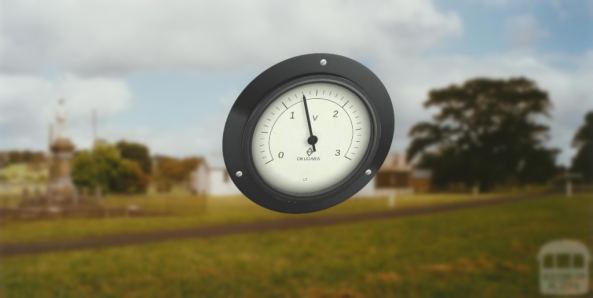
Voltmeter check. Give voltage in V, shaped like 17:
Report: 1.3
